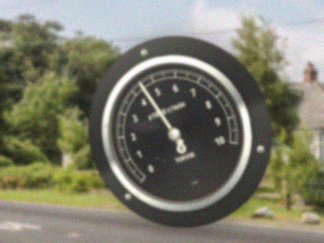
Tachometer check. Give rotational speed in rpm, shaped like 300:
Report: 4500
